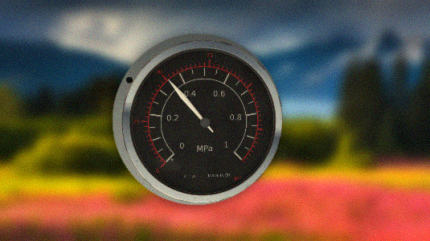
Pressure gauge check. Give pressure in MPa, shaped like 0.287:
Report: 0.35
